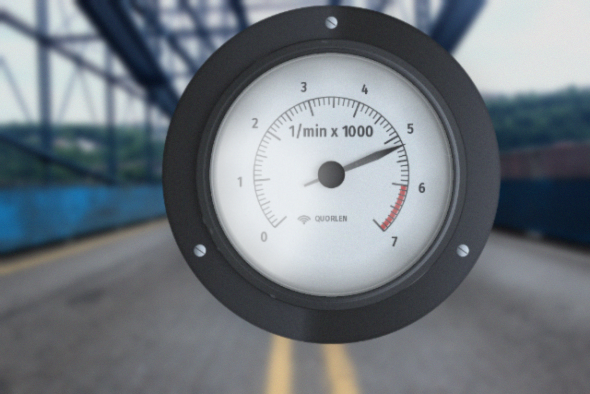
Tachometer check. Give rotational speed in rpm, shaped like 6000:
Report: 5200
